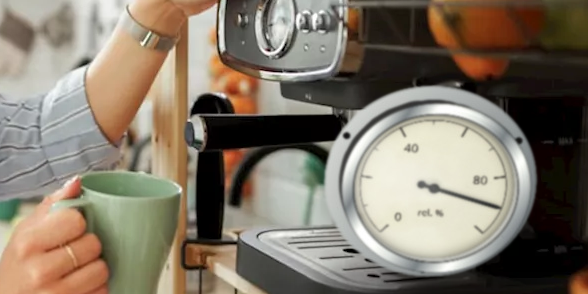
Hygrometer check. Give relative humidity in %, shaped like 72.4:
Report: 90
